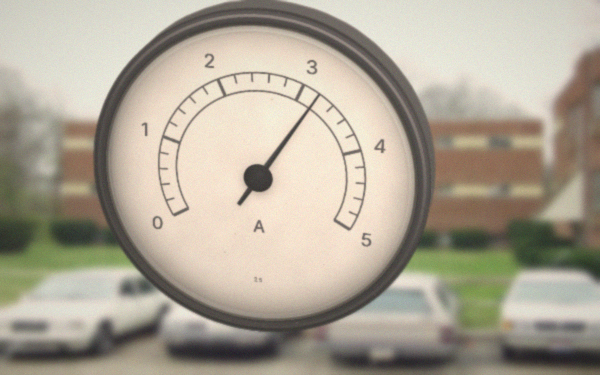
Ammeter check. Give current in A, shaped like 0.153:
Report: 3.2
